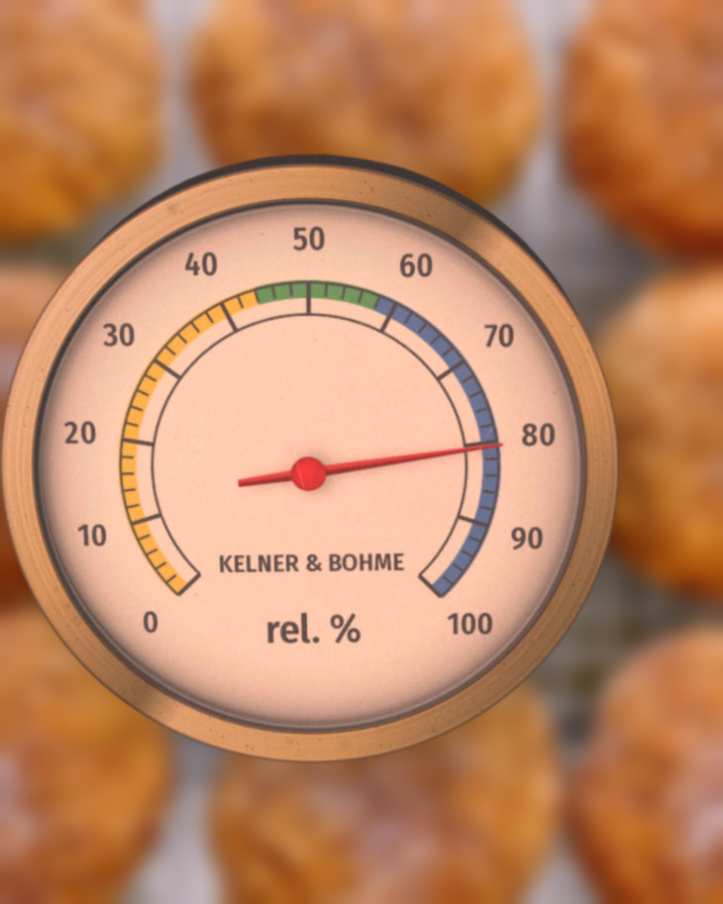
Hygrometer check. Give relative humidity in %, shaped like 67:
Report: 80
